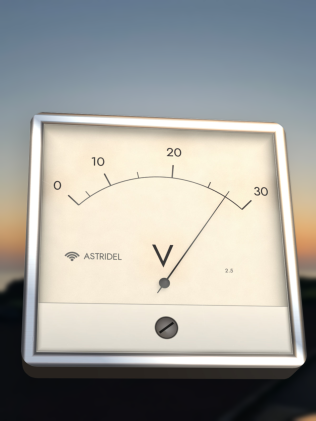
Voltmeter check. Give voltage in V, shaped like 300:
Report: 27.5
